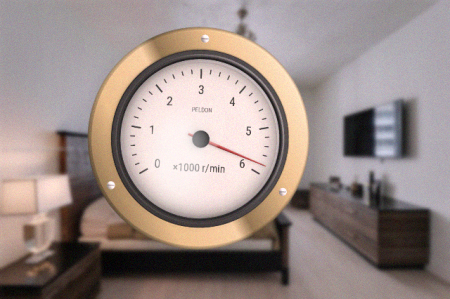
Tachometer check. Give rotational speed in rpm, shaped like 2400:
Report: 5800
